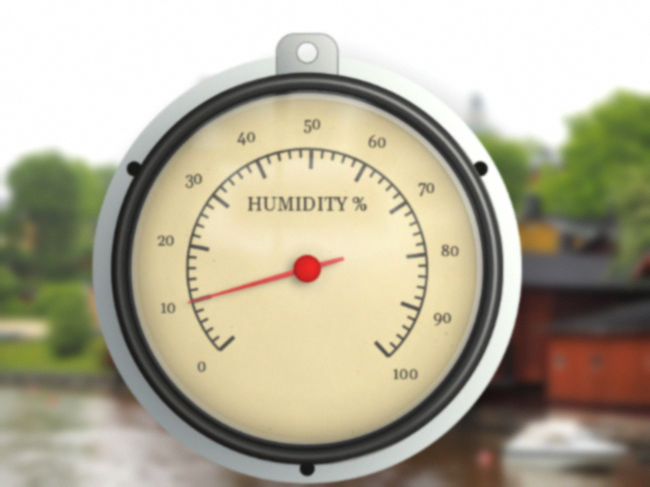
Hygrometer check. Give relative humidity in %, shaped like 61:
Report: 10
